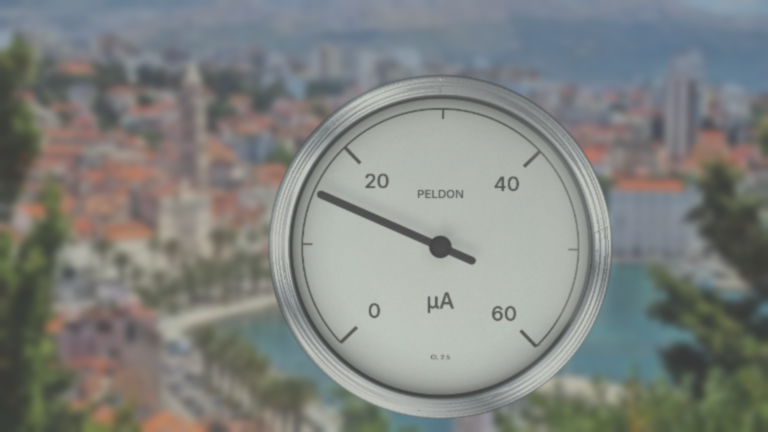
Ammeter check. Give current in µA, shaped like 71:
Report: 15
